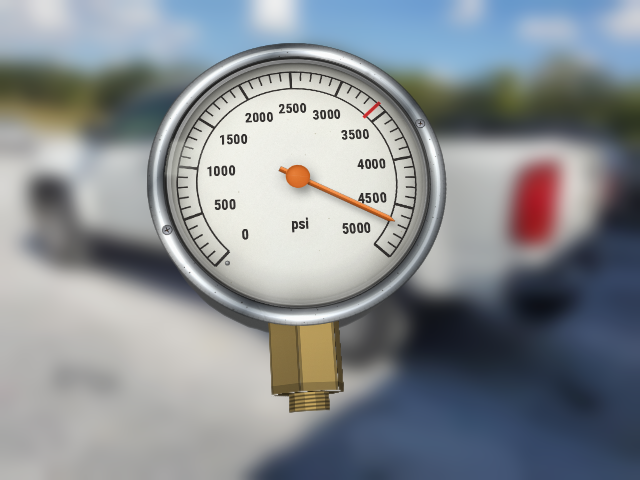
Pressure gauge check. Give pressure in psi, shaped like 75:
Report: 4700
